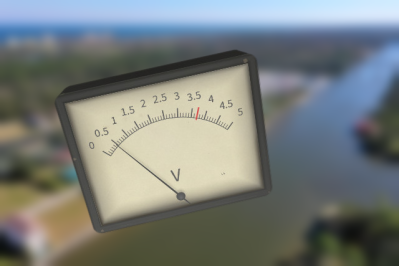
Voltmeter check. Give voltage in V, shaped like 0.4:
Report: 0.5
